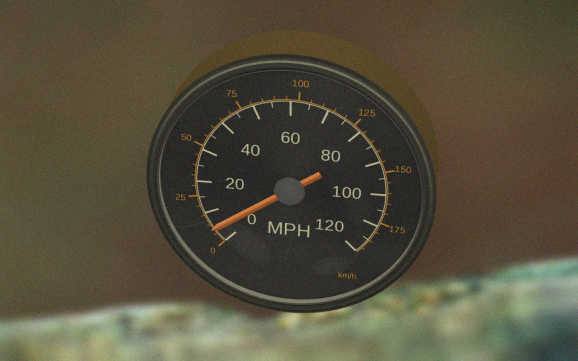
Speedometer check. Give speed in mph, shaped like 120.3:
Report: 5
